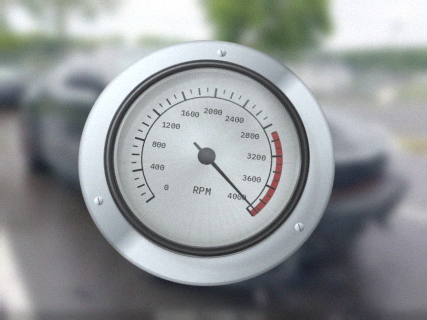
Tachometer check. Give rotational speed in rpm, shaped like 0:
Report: 3950
